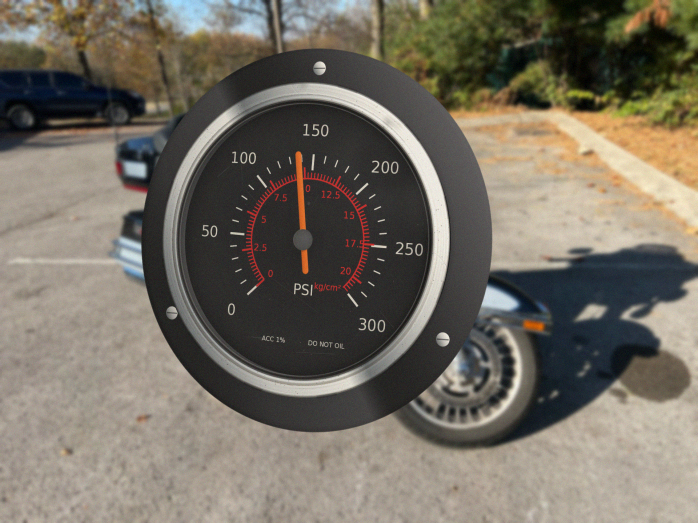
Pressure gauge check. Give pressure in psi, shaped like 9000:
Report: 140
